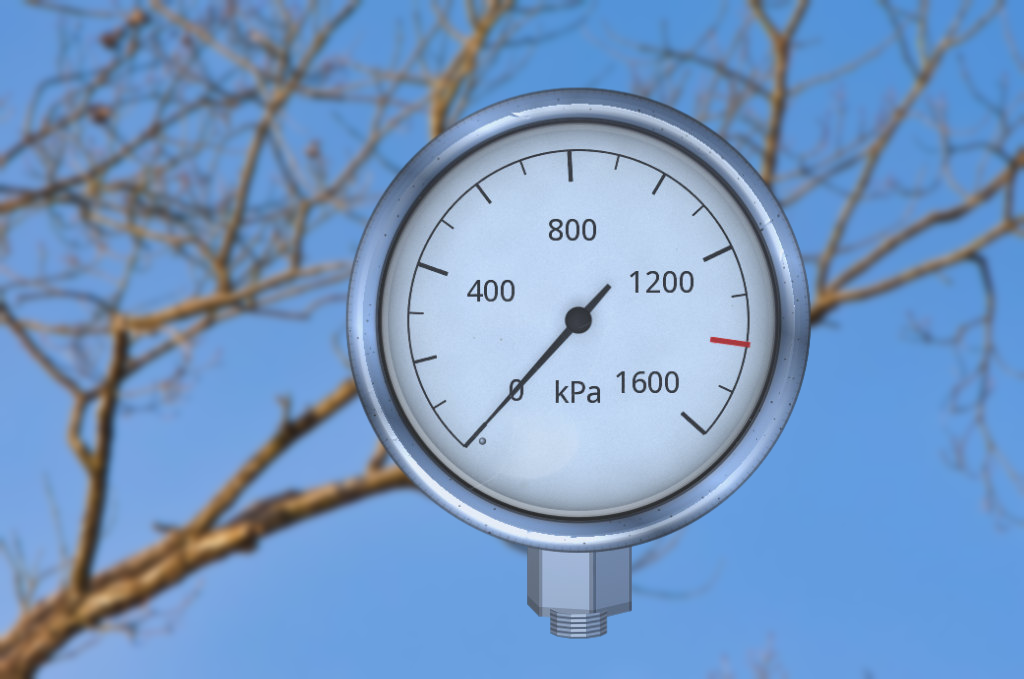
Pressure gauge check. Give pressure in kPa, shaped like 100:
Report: 0
